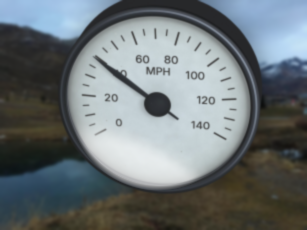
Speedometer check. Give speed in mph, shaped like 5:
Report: 40
